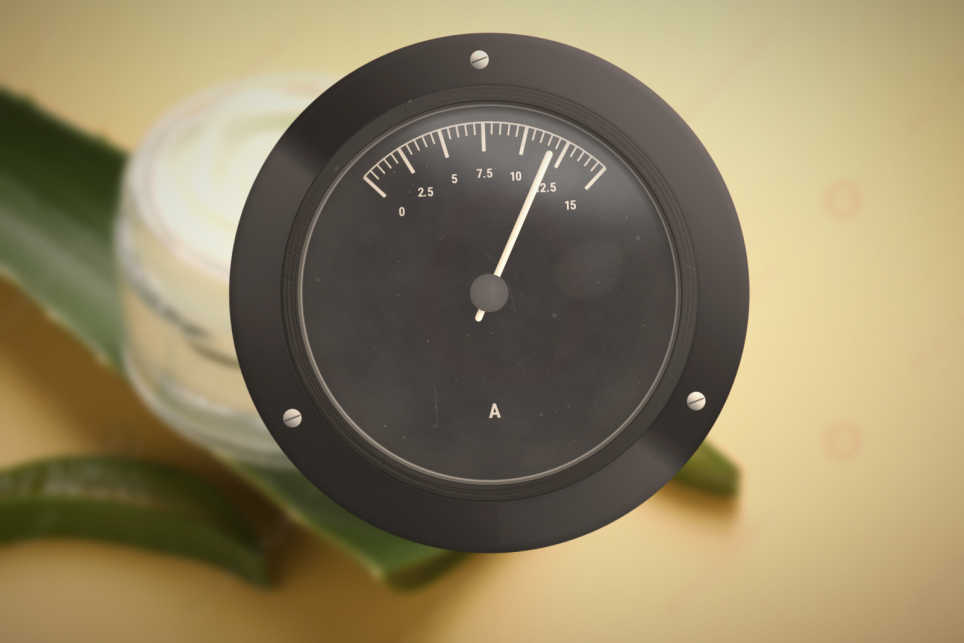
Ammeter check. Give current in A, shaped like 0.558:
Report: 11.75
